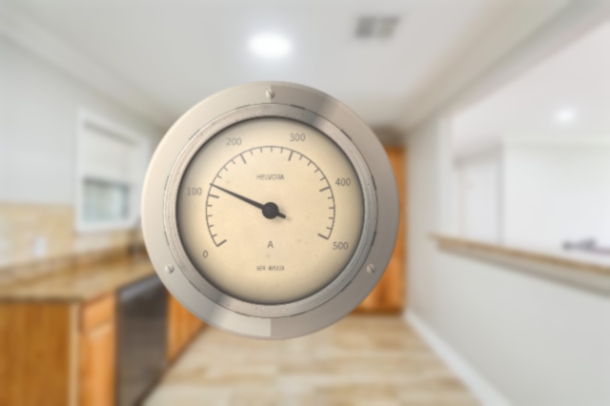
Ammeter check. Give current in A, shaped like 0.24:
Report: 120
